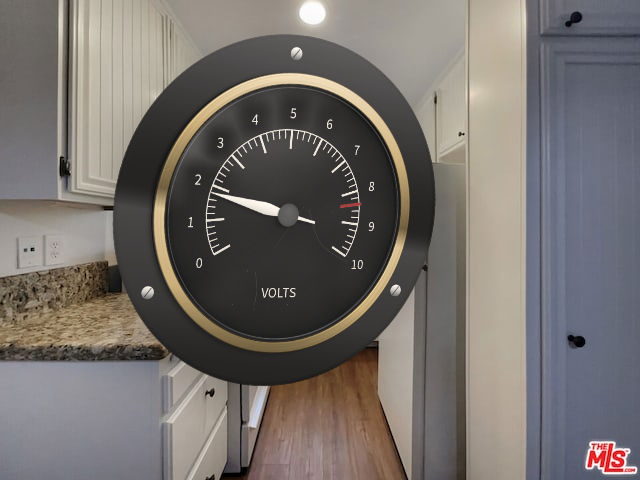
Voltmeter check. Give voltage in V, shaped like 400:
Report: 1.8
